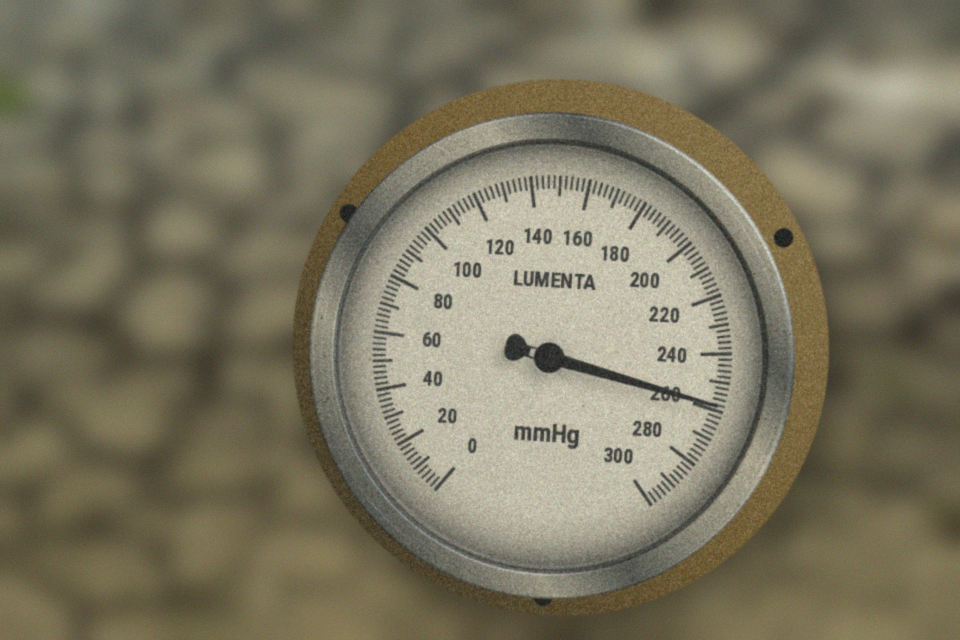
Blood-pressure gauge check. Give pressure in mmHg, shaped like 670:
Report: 258
